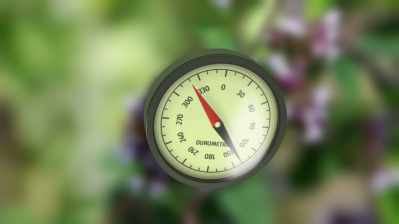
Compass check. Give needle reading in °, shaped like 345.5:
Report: 320
